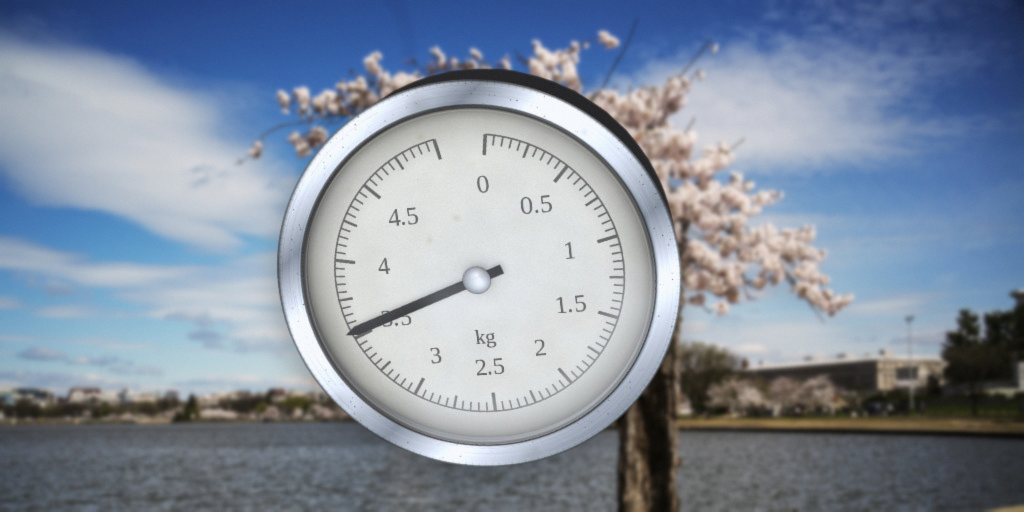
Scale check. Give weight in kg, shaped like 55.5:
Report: 3.55
